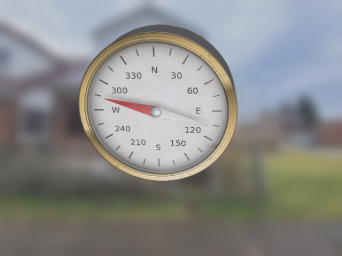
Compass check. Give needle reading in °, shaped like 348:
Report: 285
